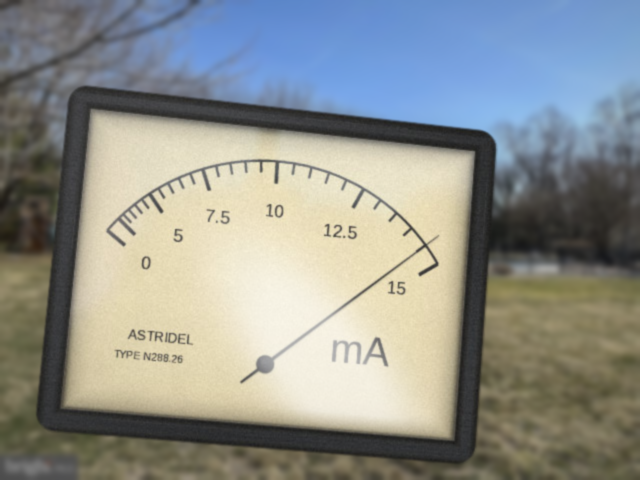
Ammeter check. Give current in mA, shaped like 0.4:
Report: 14.5
